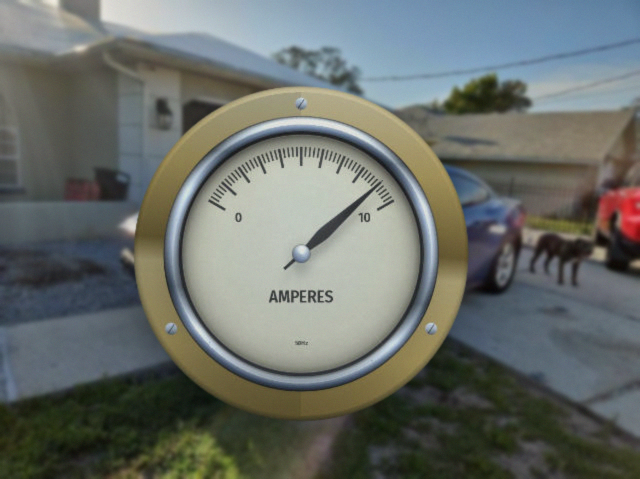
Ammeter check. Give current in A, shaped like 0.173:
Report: 9
